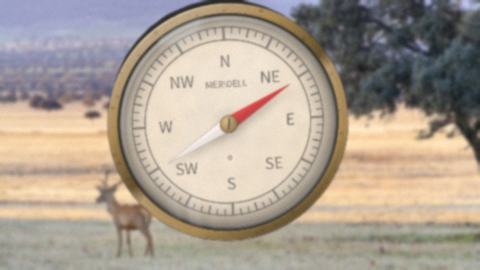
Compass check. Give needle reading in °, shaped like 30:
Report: 60
